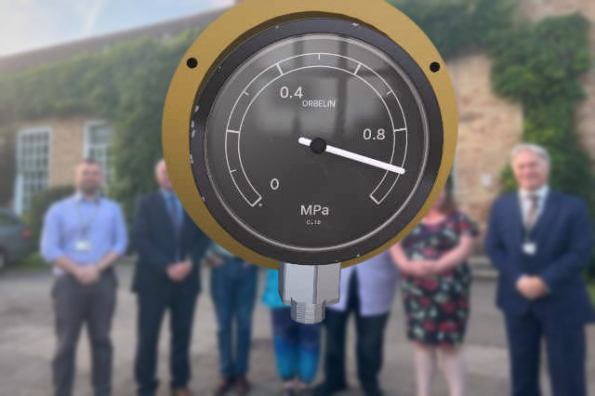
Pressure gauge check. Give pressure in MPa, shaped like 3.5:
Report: 0.9
